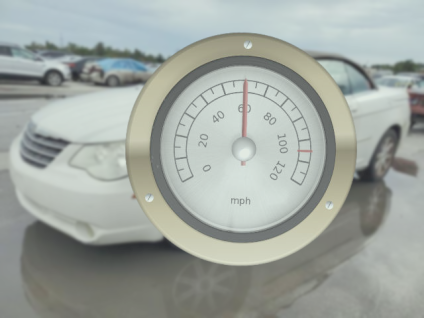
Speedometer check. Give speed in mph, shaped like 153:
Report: 60
